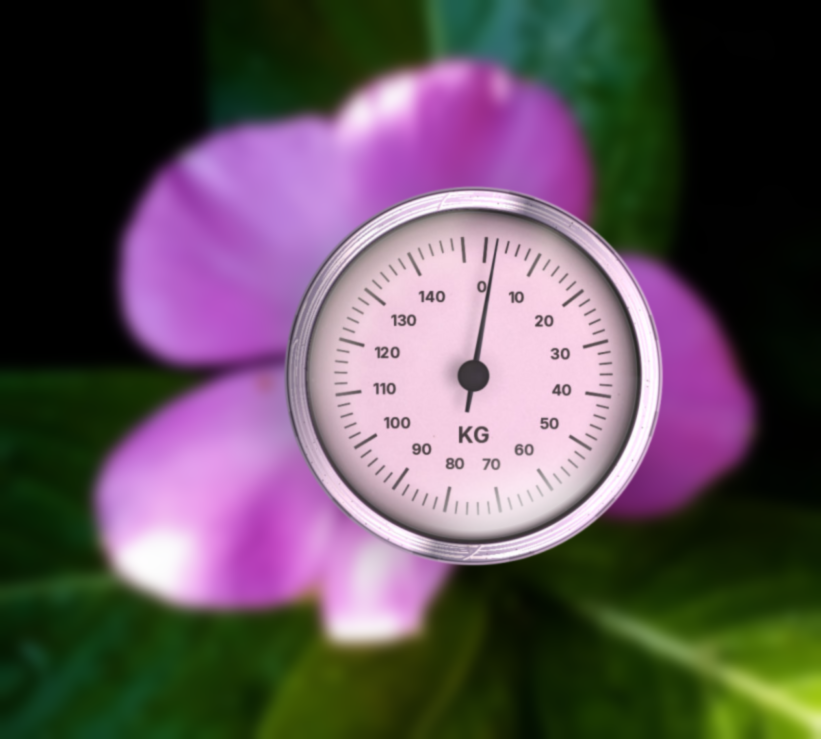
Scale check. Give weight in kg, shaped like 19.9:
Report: 2
